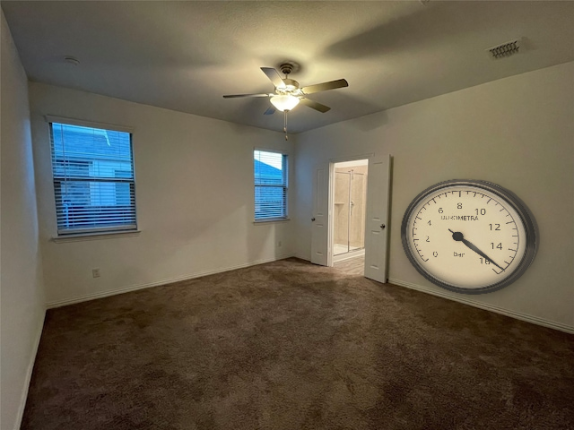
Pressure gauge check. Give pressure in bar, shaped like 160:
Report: 15.5
